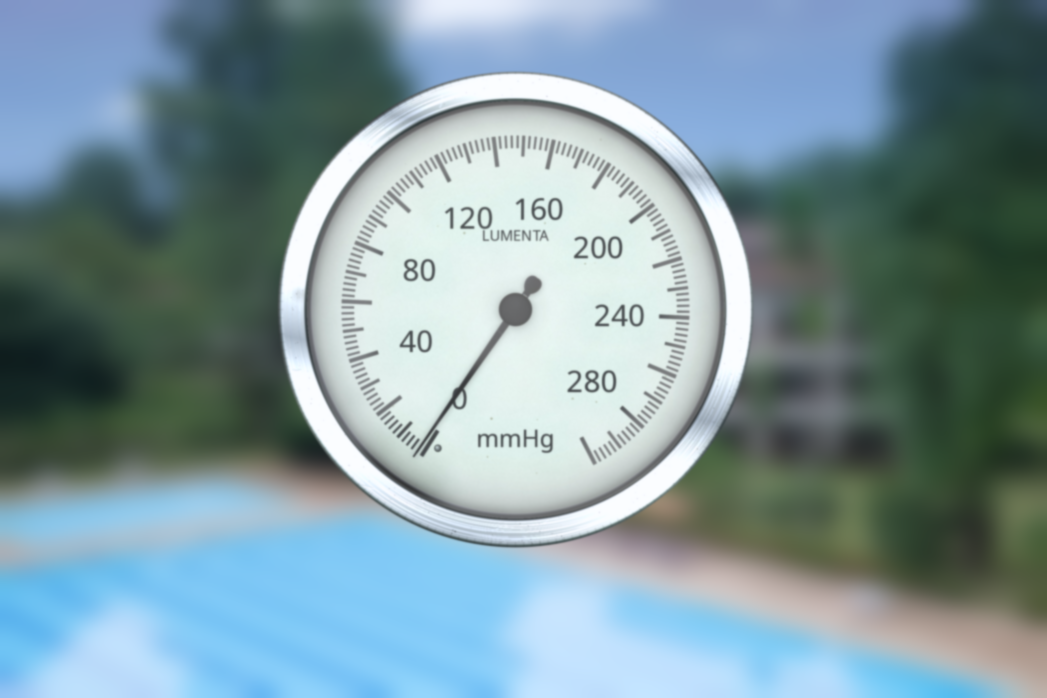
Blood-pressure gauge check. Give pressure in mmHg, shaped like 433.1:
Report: 2
